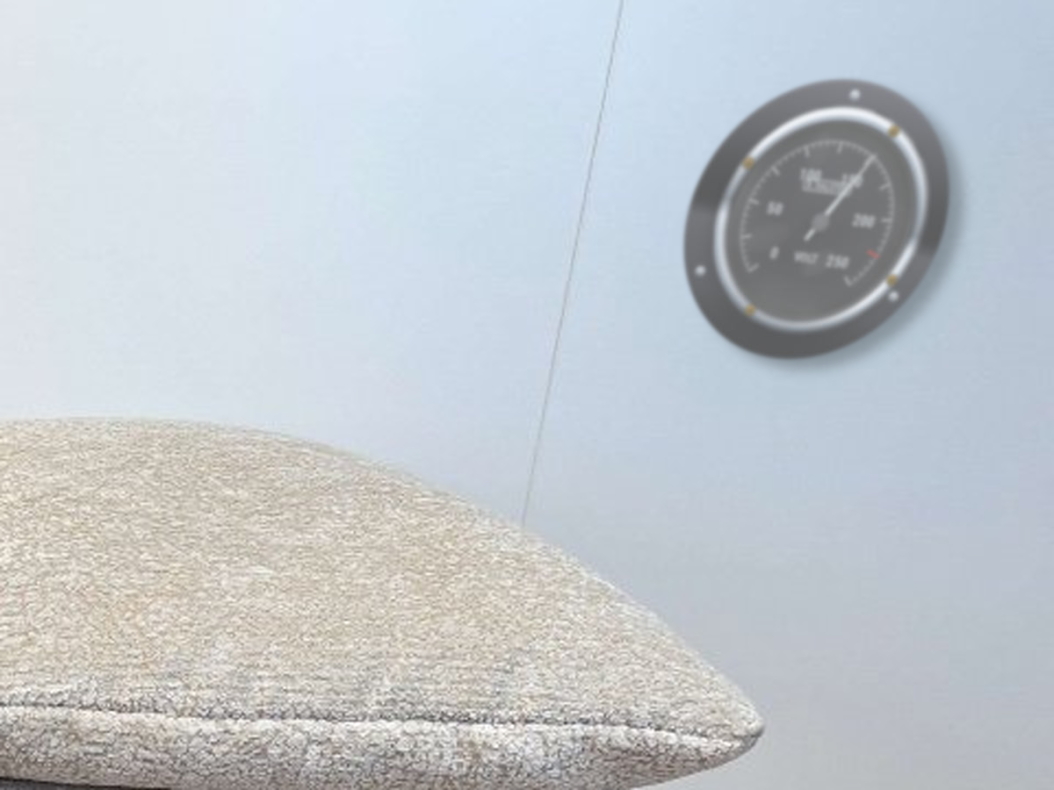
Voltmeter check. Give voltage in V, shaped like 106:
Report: 150
